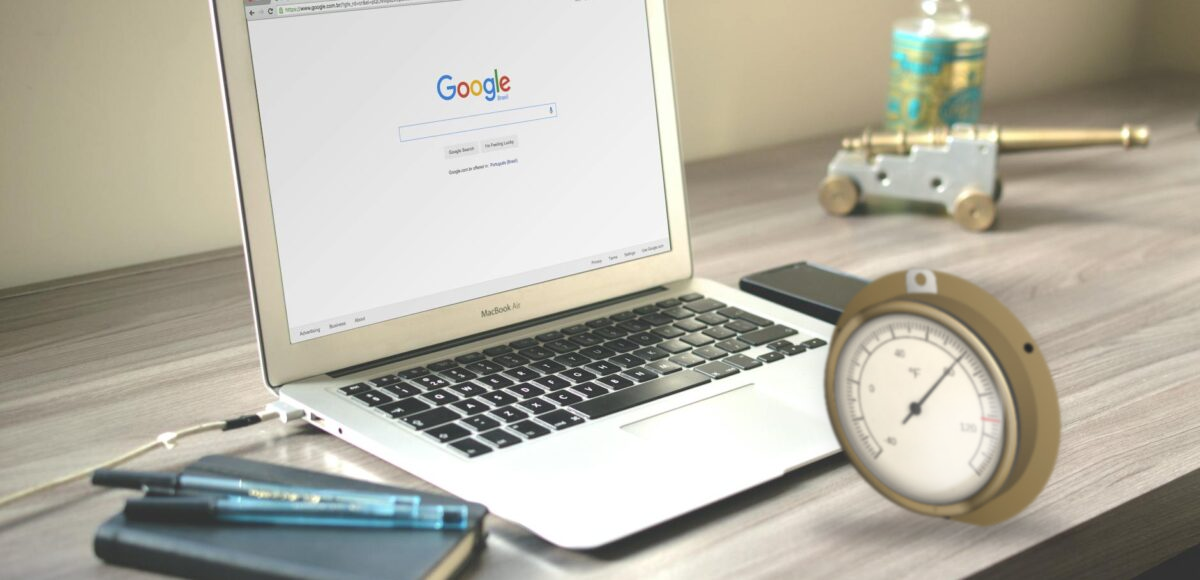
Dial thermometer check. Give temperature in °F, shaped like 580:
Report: 80
